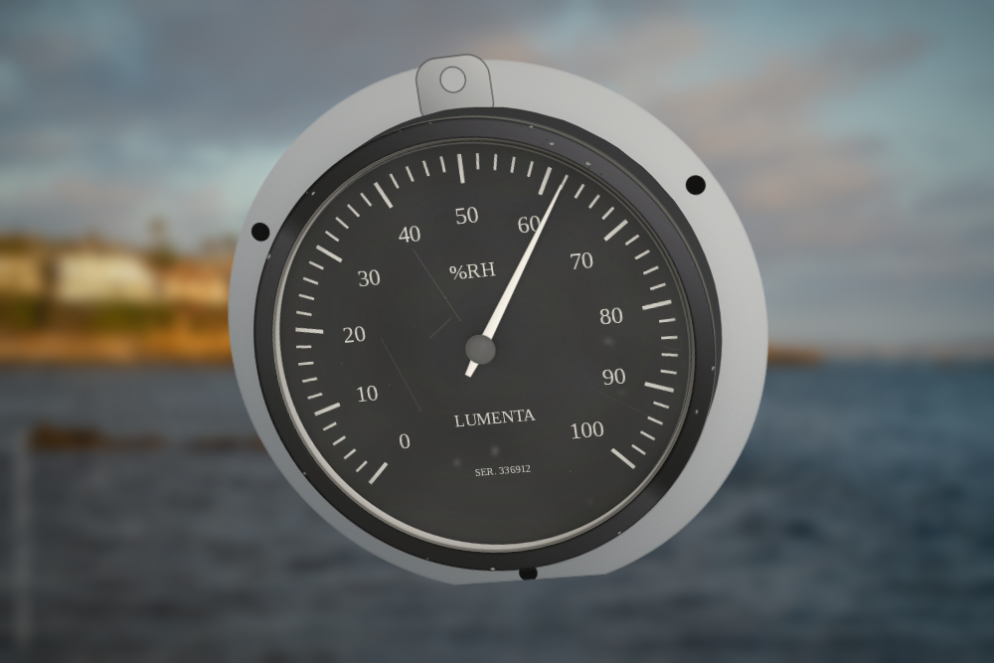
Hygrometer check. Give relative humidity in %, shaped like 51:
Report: 62
